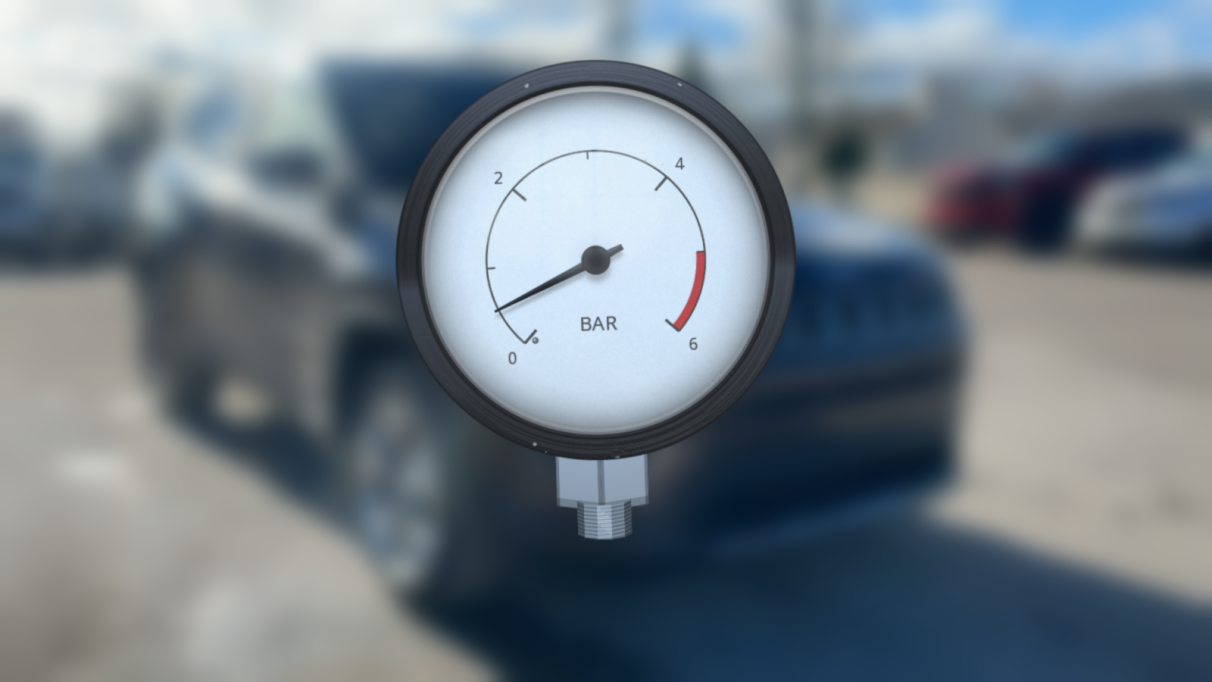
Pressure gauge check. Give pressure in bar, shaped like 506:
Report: 0.5
